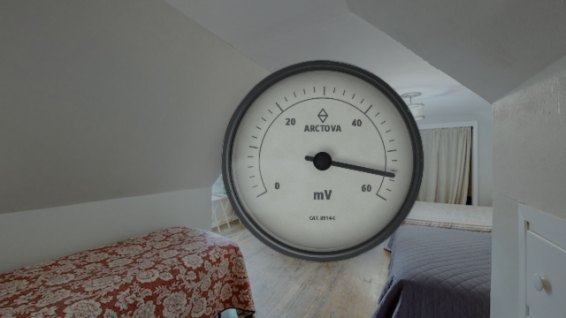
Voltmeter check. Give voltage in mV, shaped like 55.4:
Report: 55
